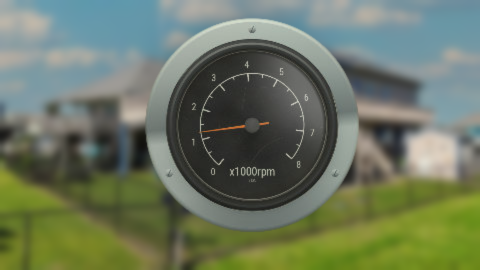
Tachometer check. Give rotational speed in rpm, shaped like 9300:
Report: 1250
